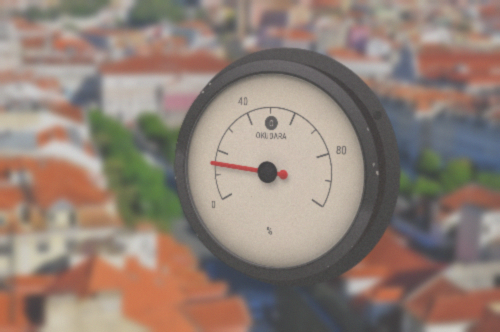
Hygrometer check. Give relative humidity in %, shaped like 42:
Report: 15
